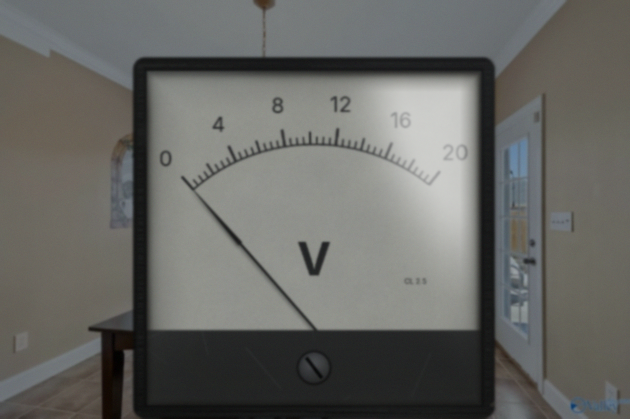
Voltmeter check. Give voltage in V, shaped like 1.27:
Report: 0
